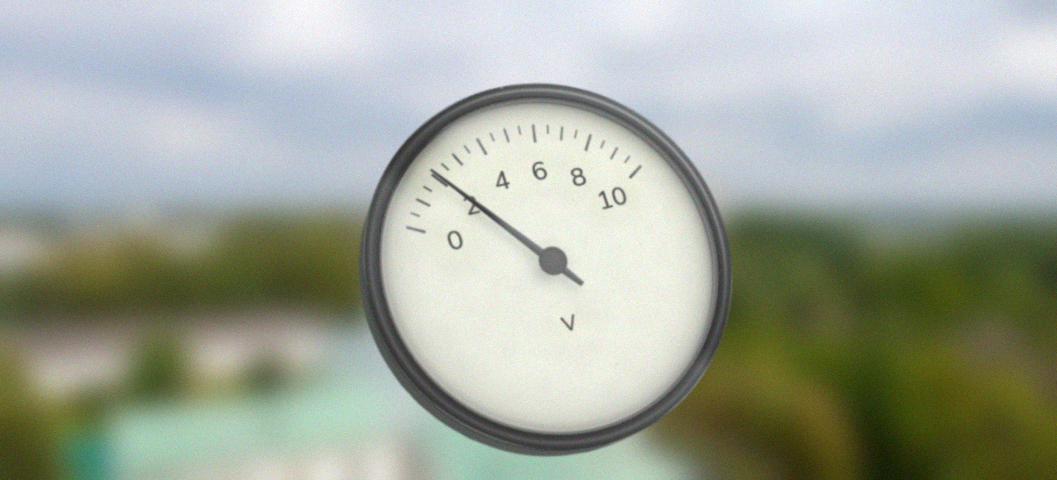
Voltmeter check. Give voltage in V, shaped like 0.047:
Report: 2
